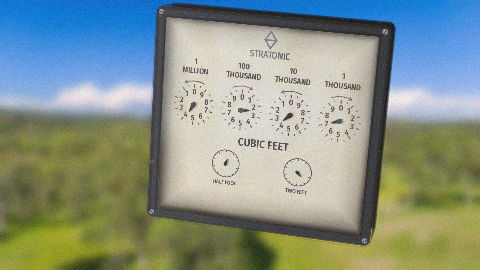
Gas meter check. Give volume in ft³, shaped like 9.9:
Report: 423700
